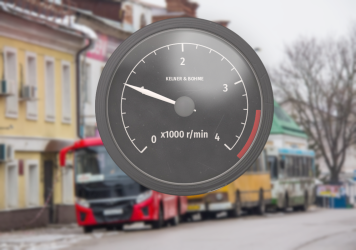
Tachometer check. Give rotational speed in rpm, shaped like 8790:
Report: 1000
